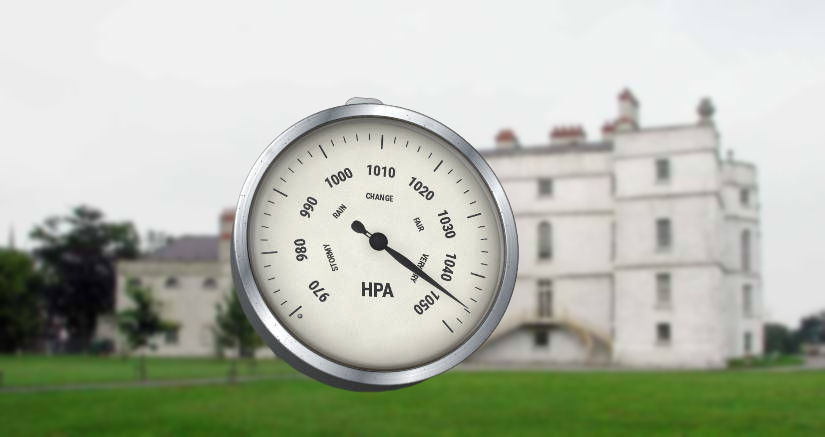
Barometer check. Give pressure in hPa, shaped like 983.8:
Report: 1046
